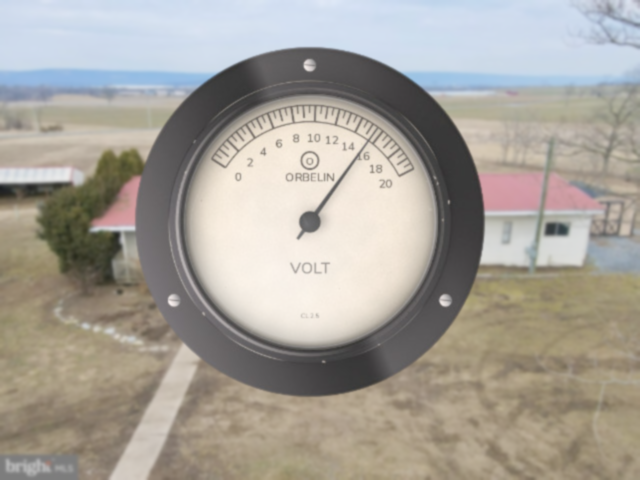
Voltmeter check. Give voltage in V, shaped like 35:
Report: 15.5
